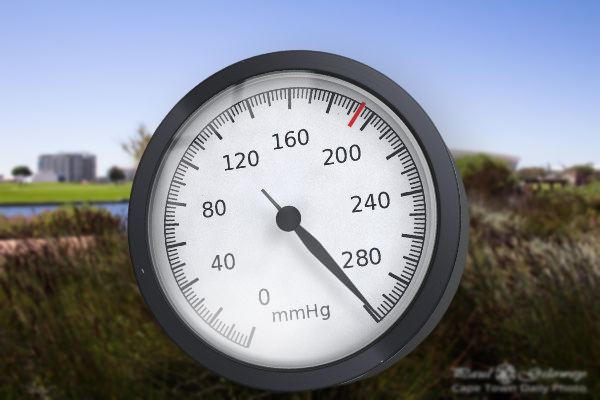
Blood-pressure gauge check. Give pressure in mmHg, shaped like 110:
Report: 298
